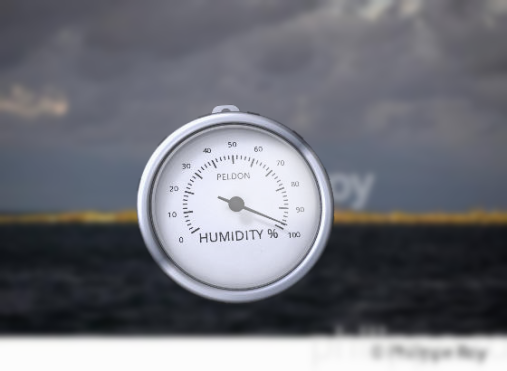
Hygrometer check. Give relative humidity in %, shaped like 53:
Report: 98
